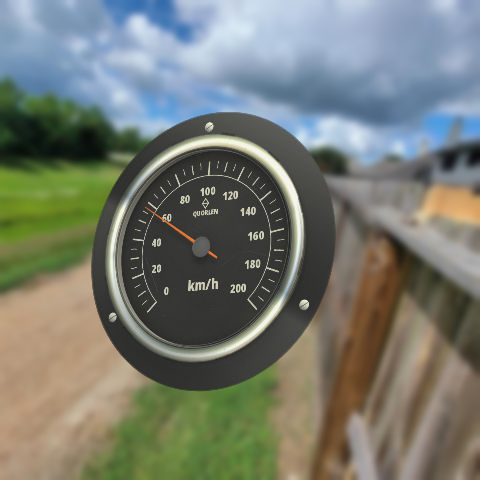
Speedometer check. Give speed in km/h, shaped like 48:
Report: 57.5
